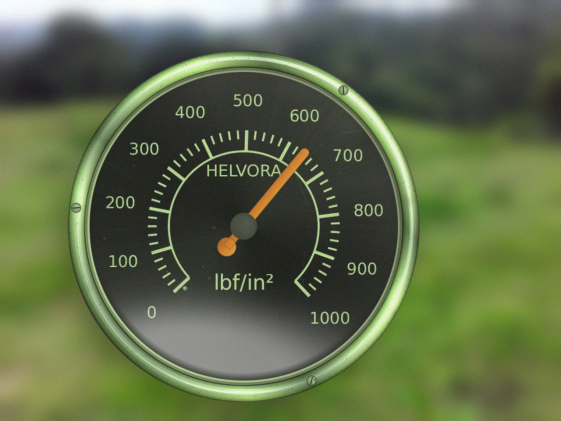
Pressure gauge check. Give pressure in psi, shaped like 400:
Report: 640
